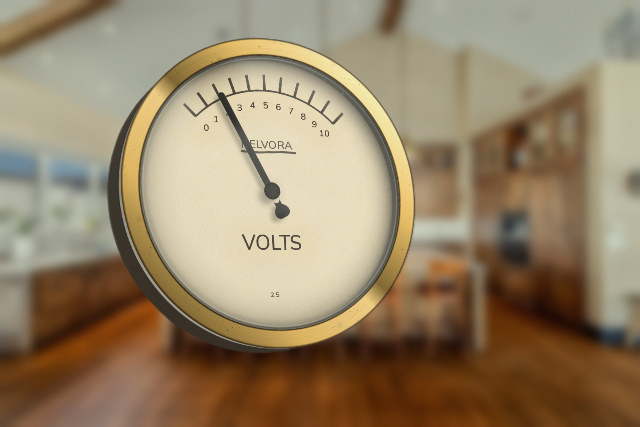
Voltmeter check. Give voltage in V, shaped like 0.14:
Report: 2
